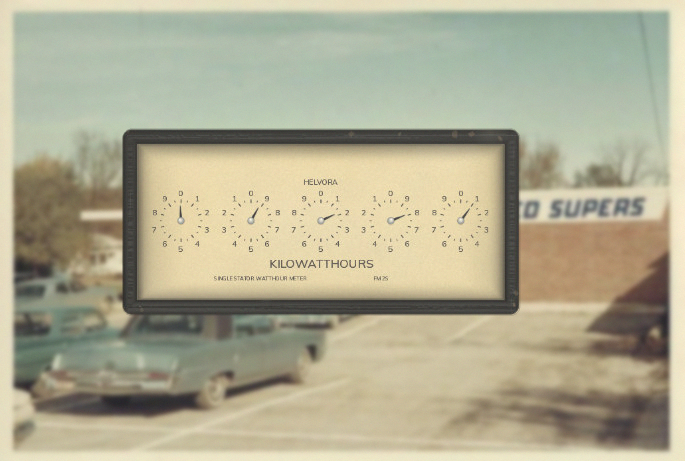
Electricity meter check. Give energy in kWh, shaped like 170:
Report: 99181
